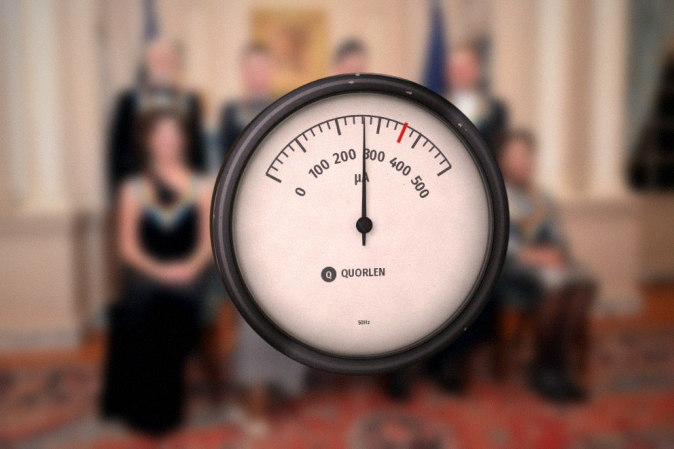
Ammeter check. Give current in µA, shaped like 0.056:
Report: 260
